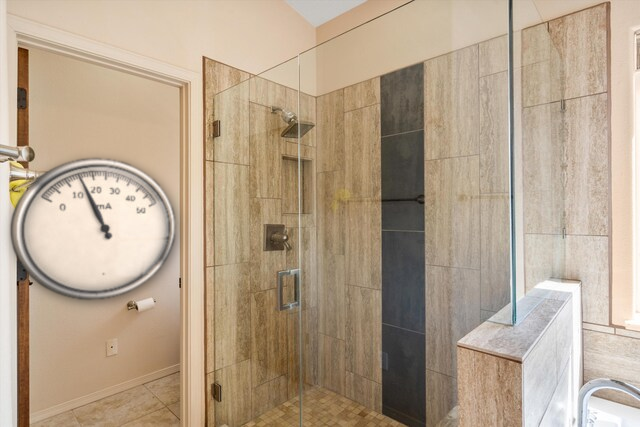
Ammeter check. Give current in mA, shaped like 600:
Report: 15
